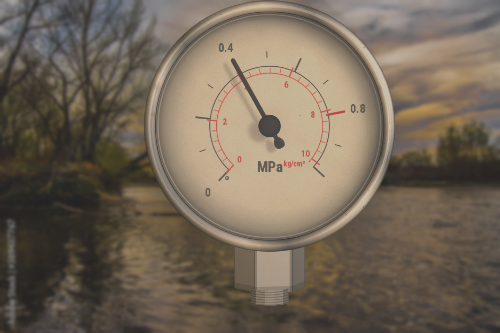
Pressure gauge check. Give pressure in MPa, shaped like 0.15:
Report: 0.4
